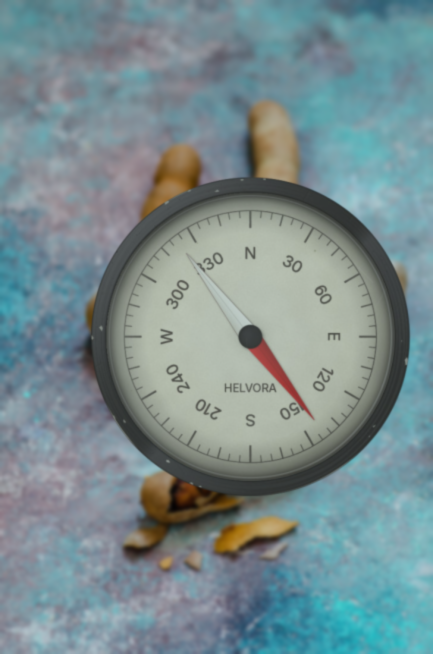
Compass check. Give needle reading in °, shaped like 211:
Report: 142.5
